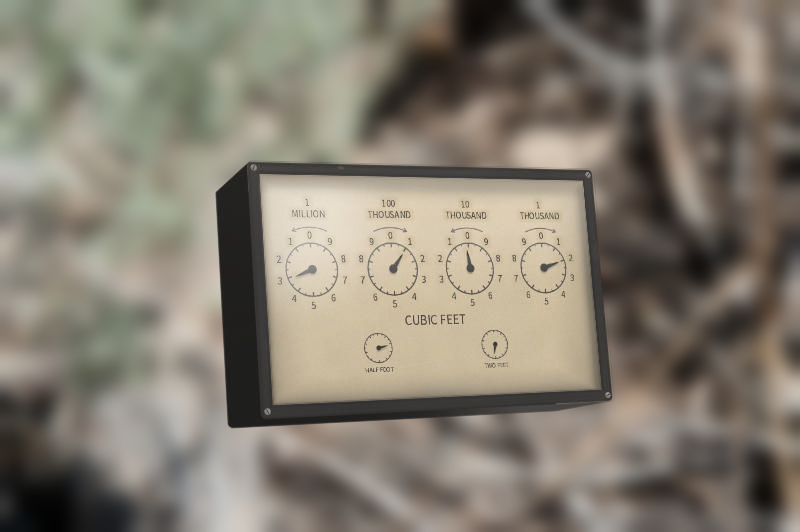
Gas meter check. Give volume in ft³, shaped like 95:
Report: 310200
